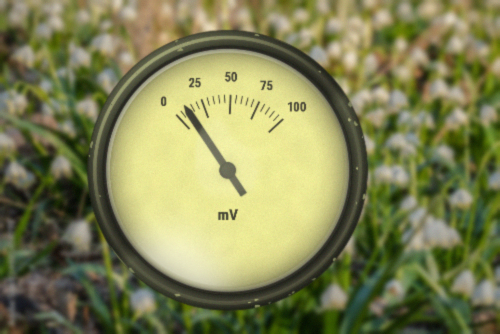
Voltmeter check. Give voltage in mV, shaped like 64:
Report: 10
